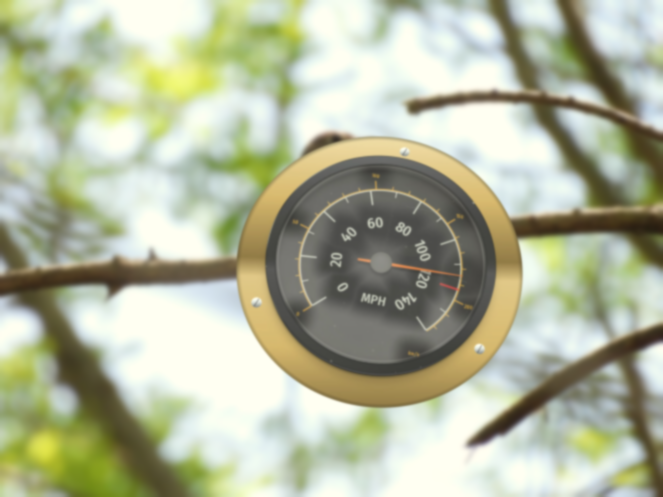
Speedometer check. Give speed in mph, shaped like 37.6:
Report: 115
